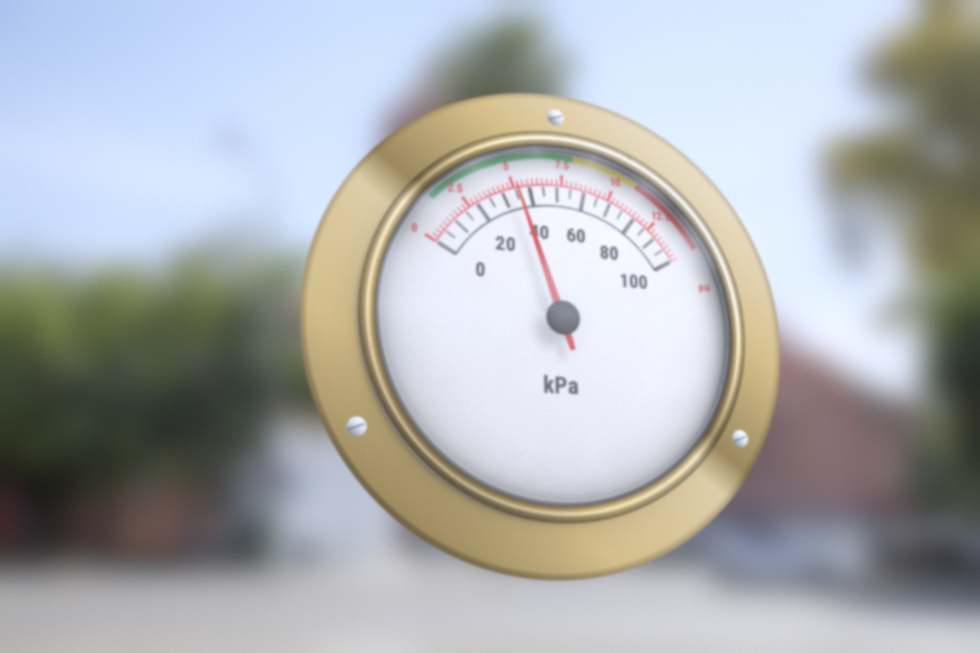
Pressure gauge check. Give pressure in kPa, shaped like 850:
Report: 35
